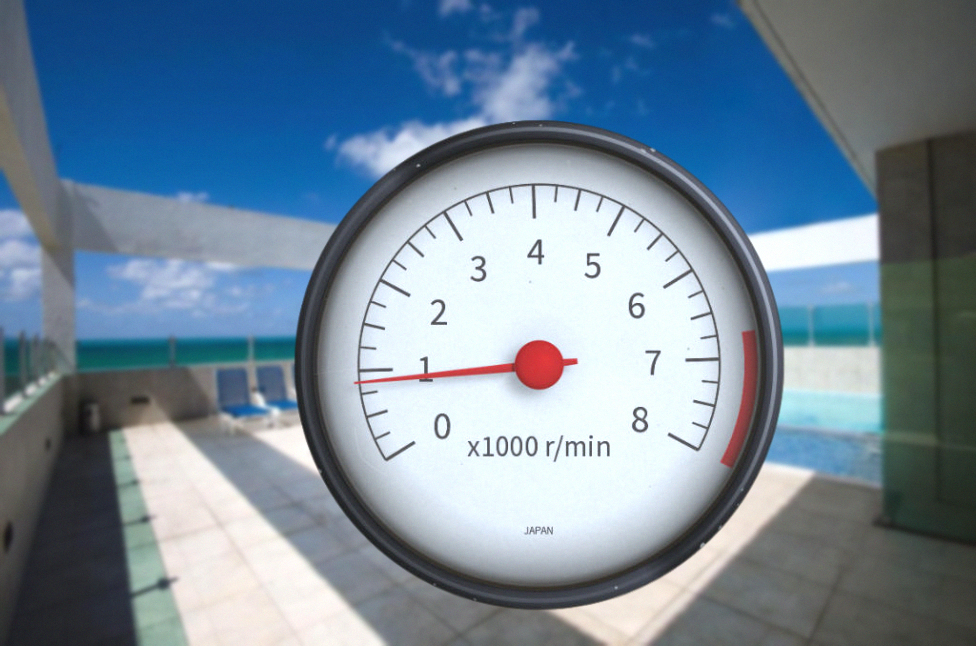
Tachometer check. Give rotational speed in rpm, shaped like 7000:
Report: 875
